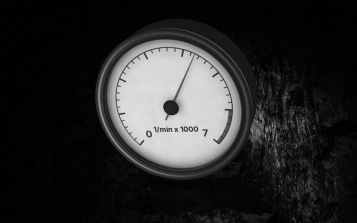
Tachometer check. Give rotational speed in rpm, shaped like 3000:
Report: 4300
